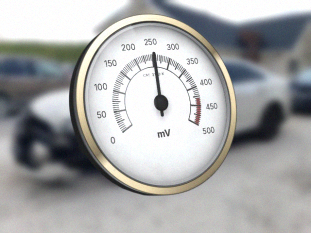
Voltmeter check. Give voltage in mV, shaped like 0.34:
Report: 250
